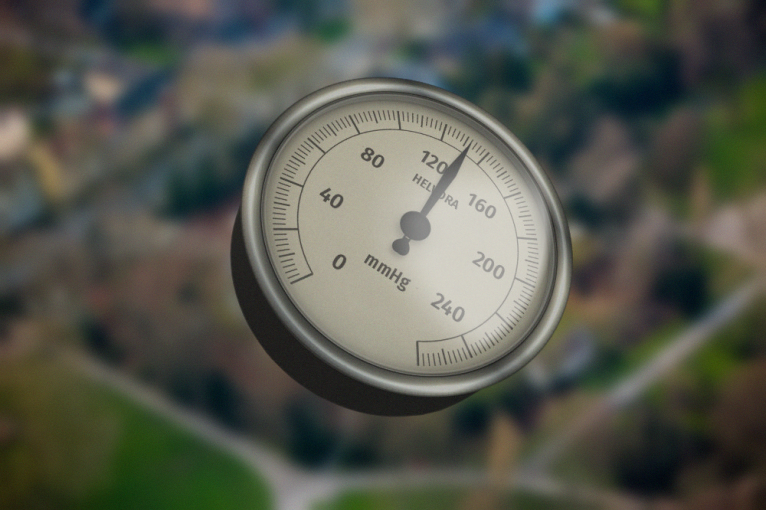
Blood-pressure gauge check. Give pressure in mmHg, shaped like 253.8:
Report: 132
